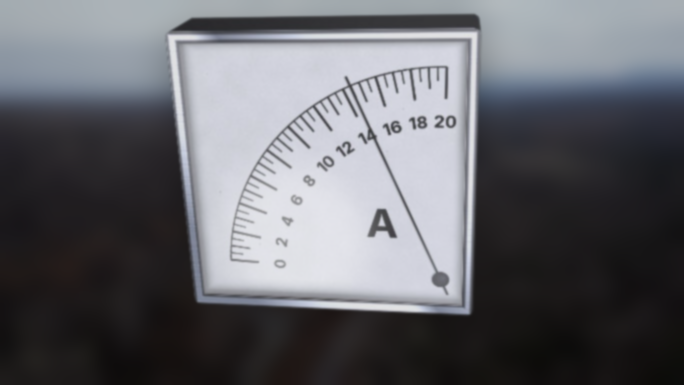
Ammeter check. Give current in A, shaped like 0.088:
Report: 14.5
